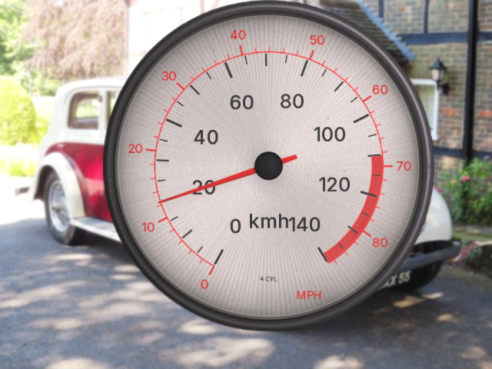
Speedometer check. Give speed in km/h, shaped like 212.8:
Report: 20
